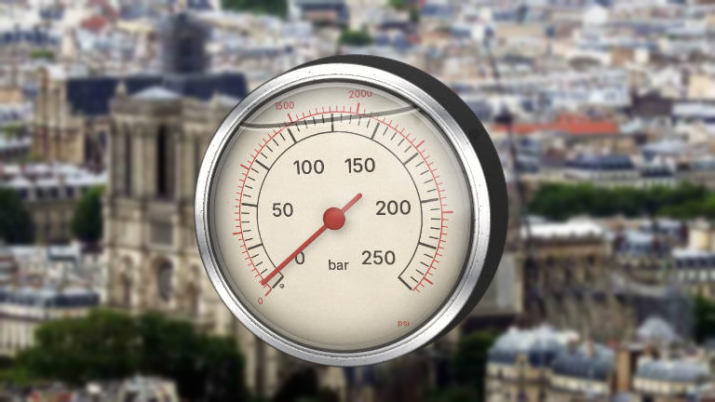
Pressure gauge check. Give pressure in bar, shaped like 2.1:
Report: 5
